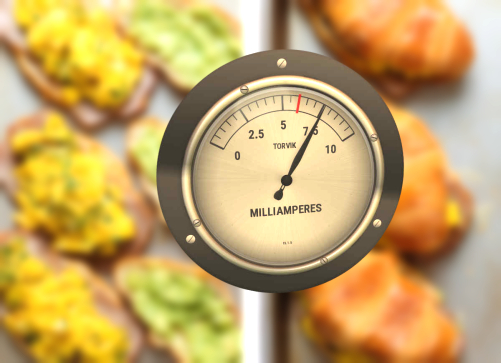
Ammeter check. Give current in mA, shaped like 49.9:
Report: 7.5
